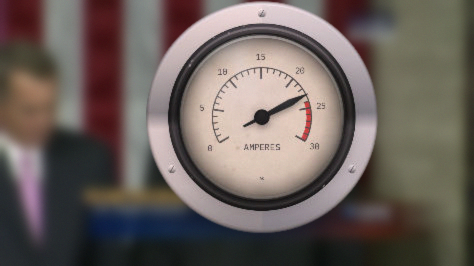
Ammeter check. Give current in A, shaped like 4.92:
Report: 23
